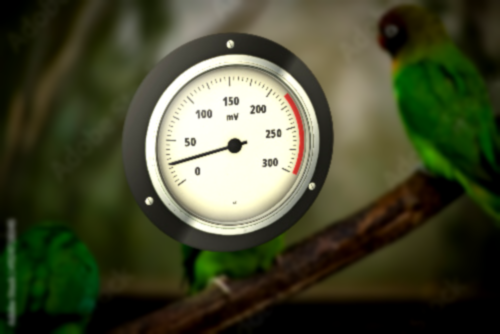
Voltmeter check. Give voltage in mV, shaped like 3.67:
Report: 25
